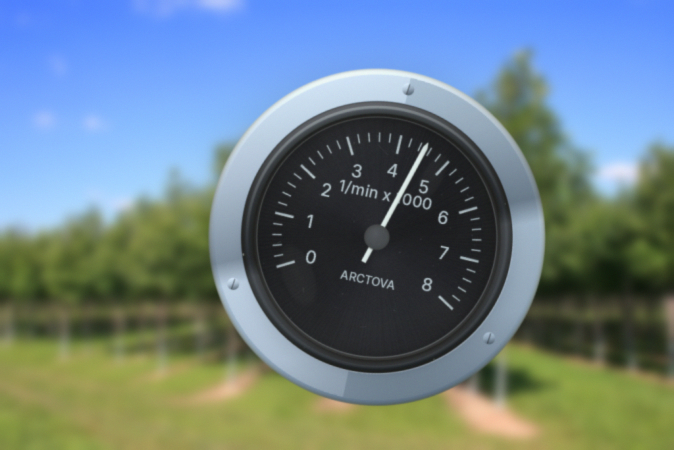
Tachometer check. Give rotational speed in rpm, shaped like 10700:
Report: 4500
